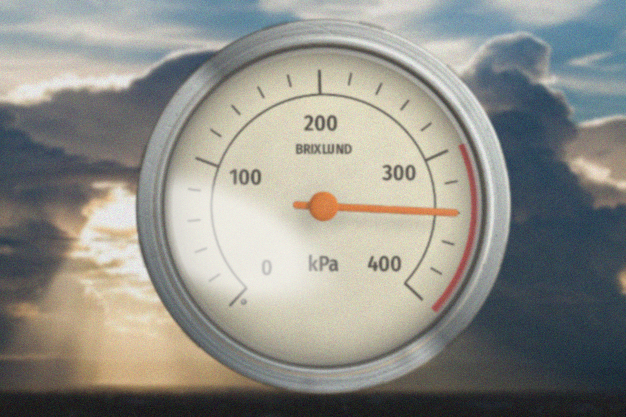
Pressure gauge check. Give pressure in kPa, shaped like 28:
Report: 340
